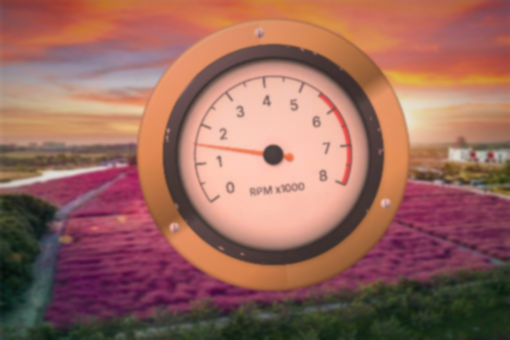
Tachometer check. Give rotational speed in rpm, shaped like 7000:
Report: 1500
